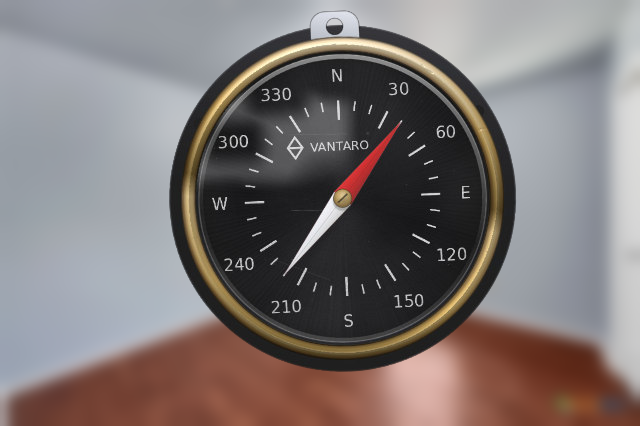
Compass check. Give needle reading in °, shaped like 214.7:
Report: 40
